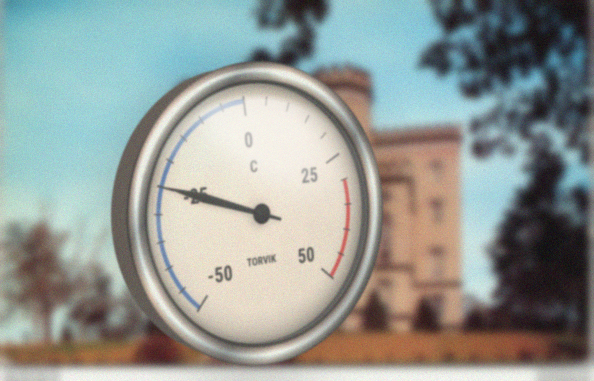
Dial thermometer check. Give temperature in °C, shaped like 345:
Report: -25
